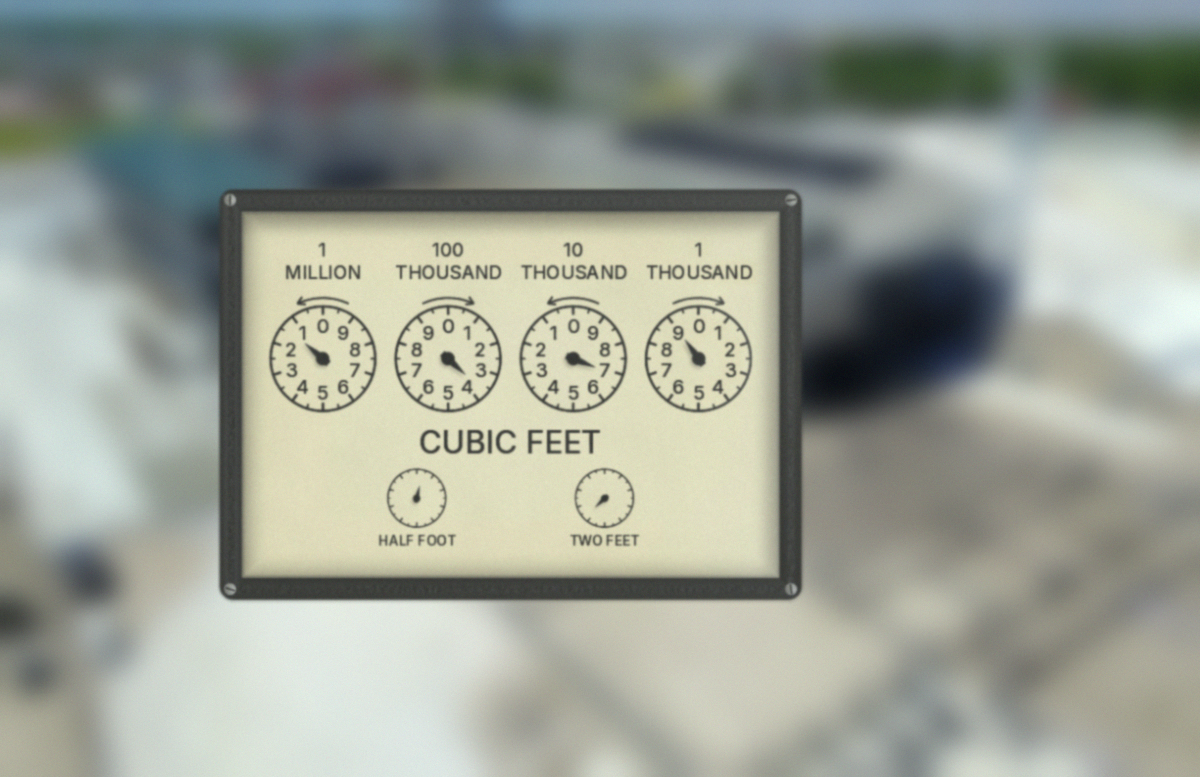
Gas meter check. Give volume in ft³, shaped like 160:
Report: 136900
